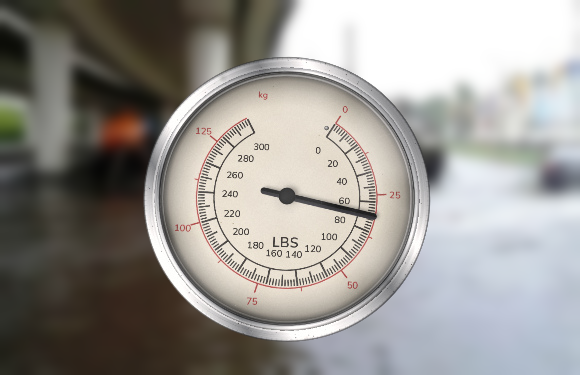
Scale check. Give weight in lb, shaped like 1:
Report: 70
